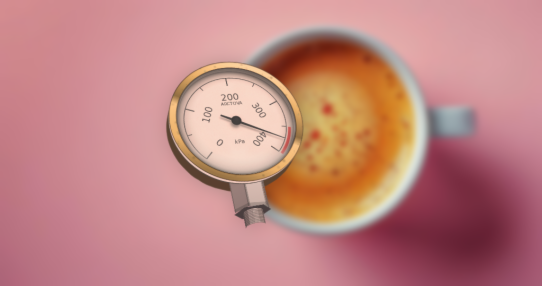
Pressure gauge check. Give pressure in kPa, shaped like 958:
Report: 375
